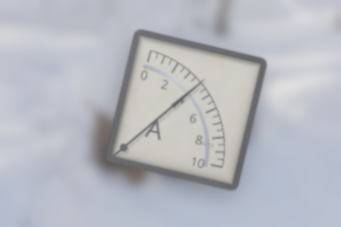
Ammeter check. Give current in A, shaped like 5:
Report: 4
